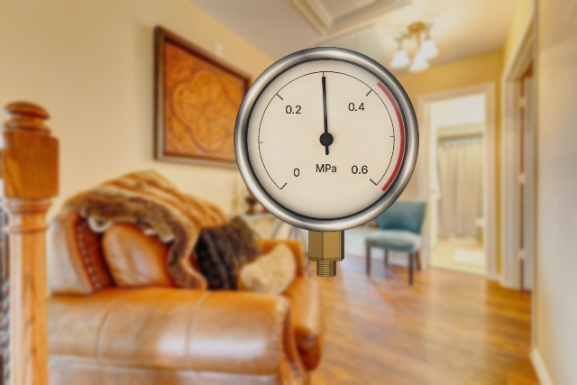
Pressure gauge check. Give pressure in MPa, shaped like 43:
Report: 0.3
